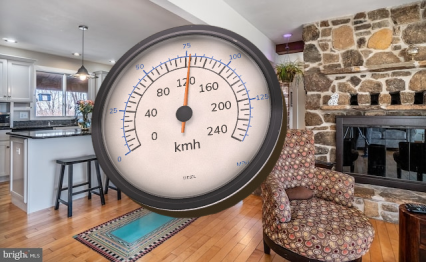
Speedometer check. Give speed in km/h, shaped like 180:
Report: 125
